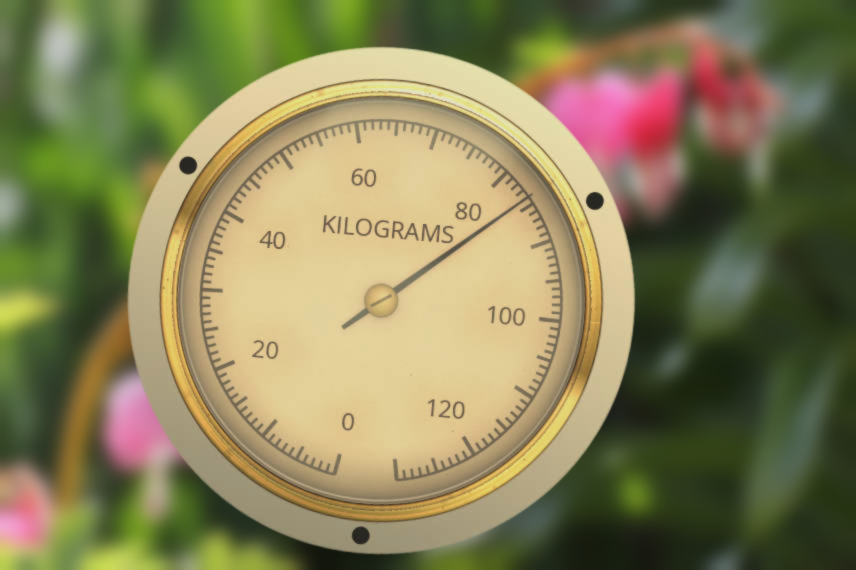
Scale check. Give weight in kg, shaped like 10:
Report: 84
